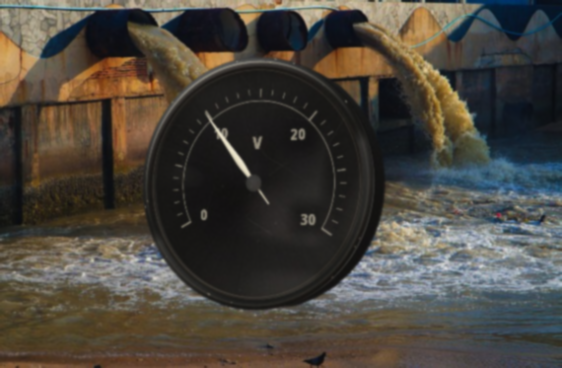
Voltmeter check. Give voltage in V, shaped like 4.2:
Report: 10
